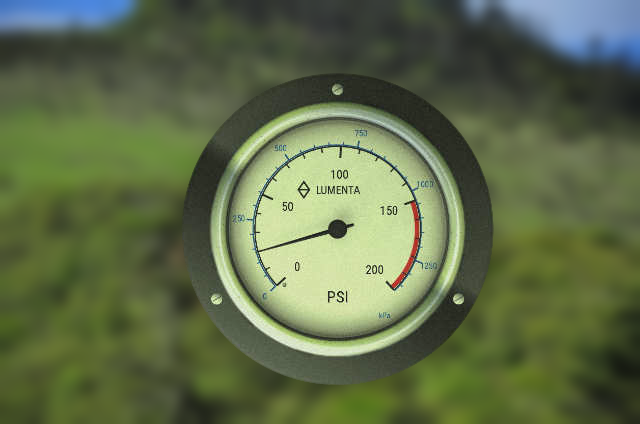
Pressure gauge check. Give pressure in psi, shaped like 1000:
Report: 20
